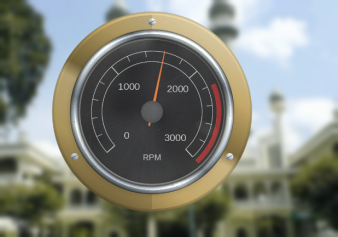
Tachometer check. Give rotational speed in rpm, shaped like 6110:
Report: 1600
